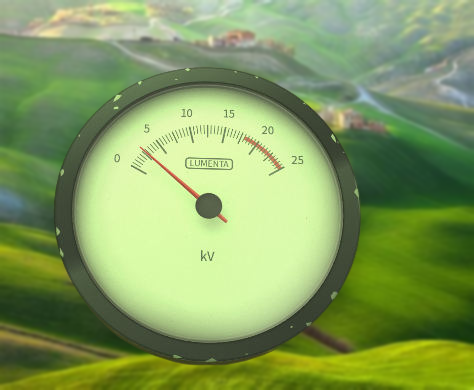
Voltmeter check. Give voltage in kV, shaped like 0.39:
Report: 2.5
